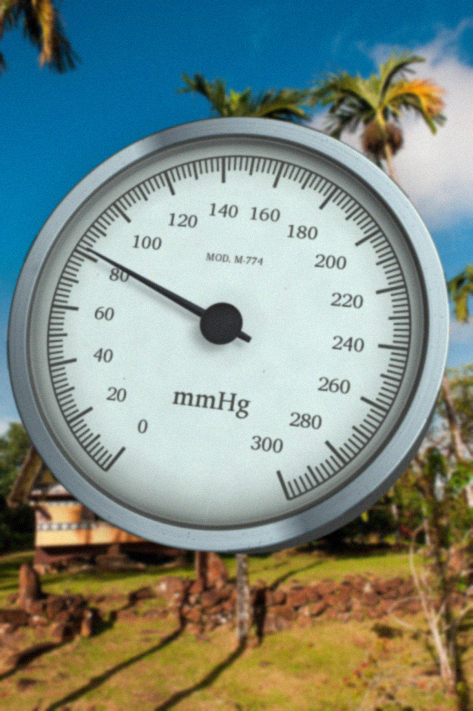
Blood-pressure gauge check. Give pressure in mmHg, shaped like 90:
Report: 82
